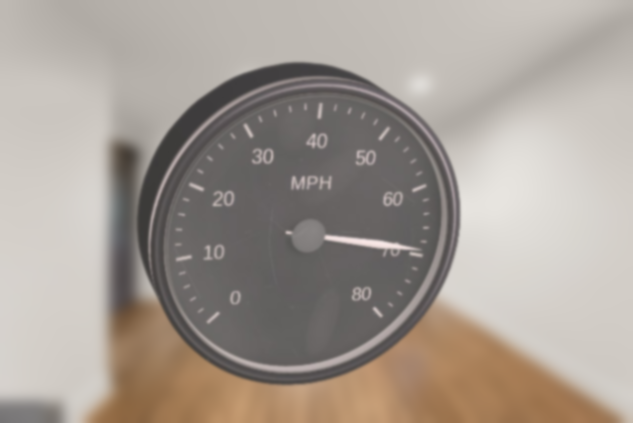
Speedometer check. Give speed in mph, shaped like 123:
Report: 69
